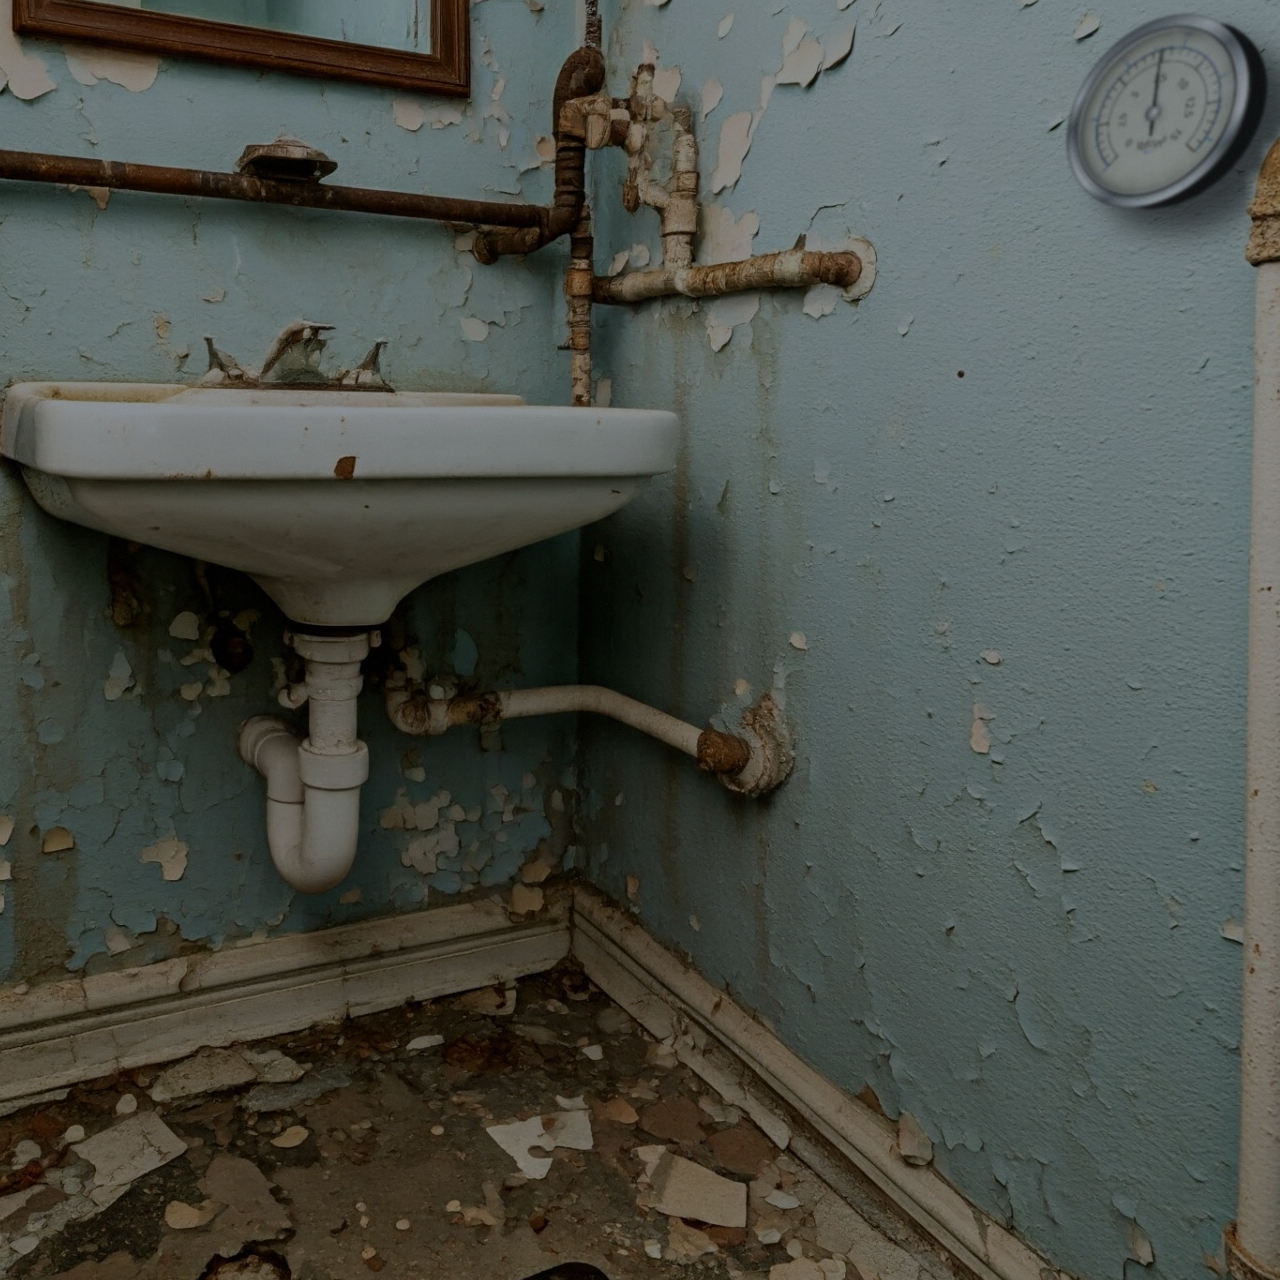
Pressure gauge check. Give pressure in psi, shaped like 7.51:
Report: 7.5
